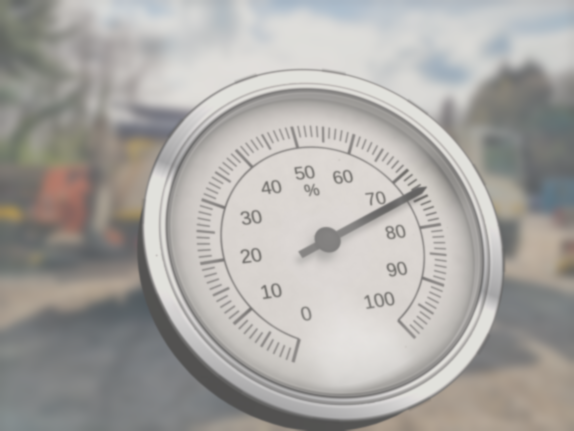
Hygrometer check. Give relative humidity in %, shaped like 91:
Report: 74
